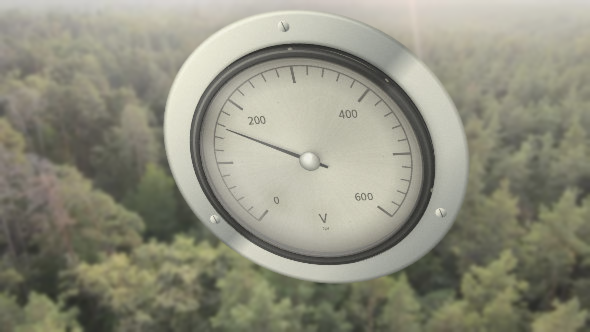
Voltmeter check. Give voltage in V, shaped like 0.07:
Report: 160
